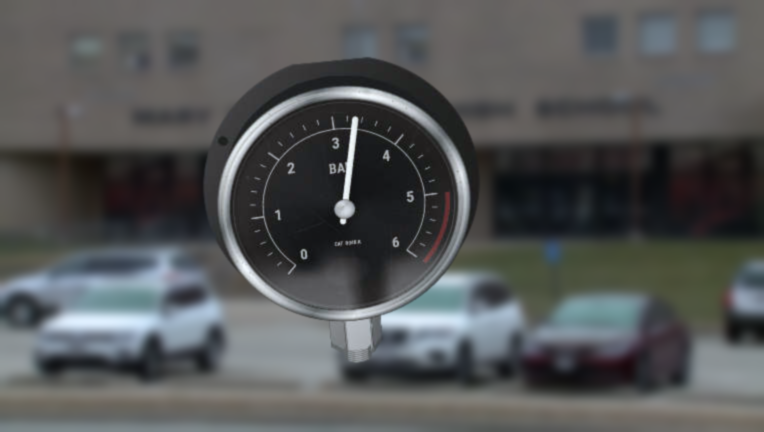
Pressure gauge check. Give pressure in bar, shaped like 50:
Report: 3.3
